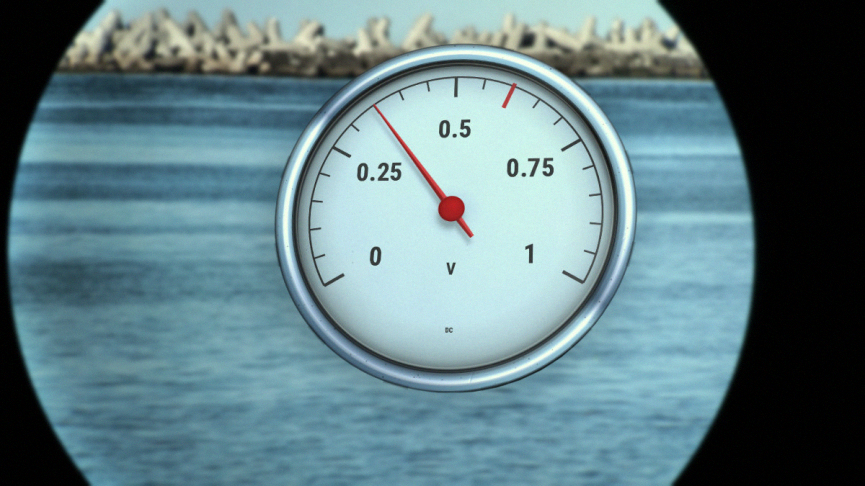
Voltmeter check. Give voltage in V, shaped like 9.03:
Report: 0.35
